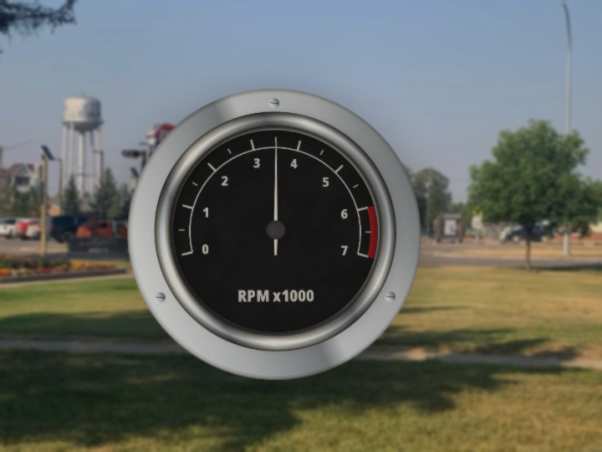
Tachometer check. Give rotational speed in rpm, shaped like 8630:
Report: 3500
